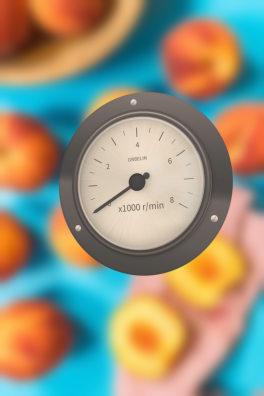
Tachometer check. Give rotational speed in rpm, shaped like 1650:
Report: 0
